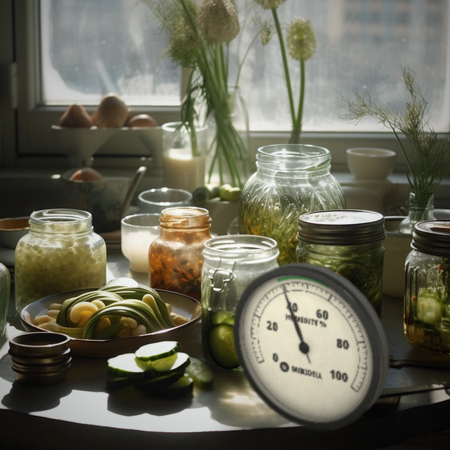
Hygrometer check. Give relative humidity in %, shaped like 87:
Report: 40
